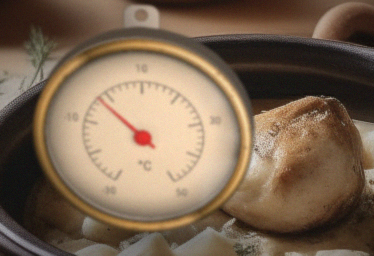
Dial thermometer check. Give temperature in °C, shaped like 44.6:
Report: -2
